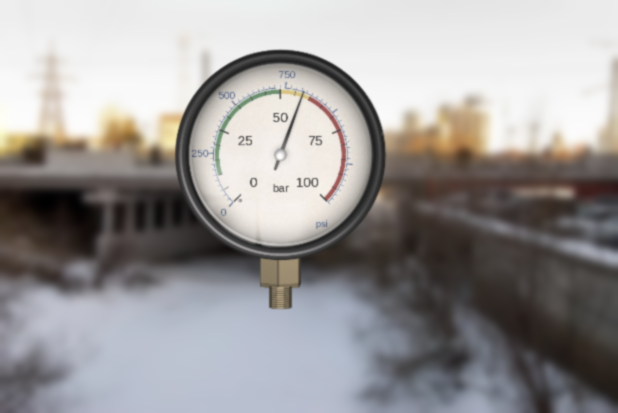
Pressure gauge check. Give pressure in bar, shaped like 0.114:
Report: 57.5
